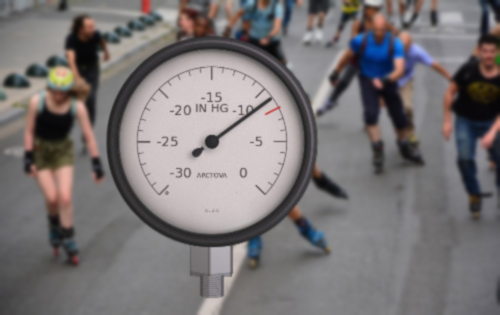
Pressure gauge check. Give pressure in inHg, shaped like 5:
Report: -9
